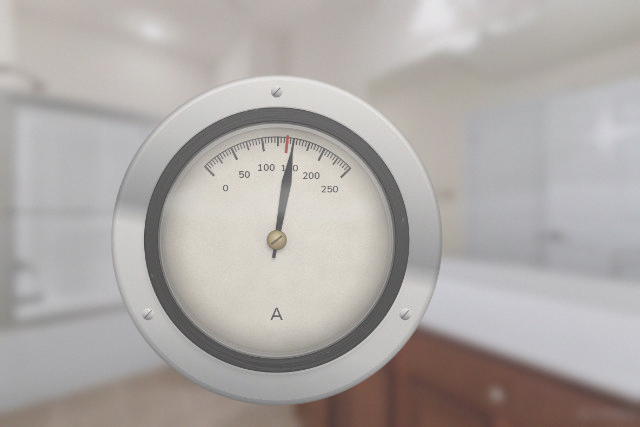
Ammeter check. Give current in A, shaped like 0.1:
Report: 150
